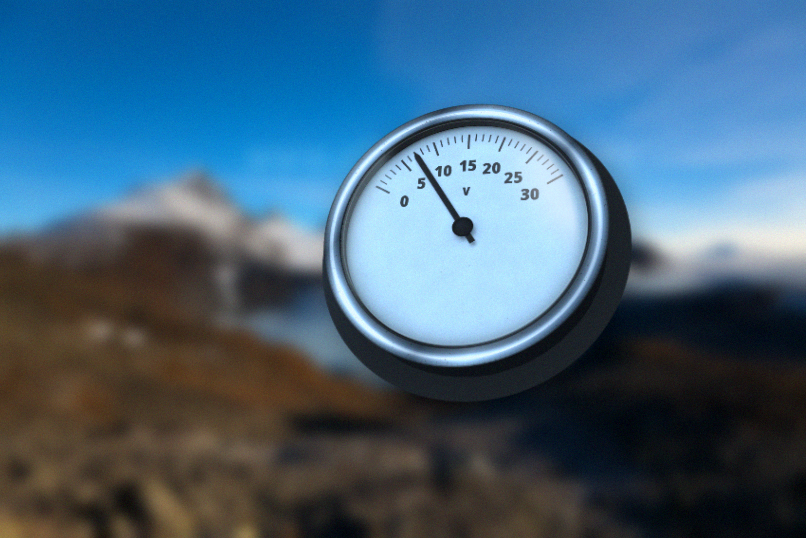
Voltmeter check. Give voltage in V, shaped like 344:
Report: 7
